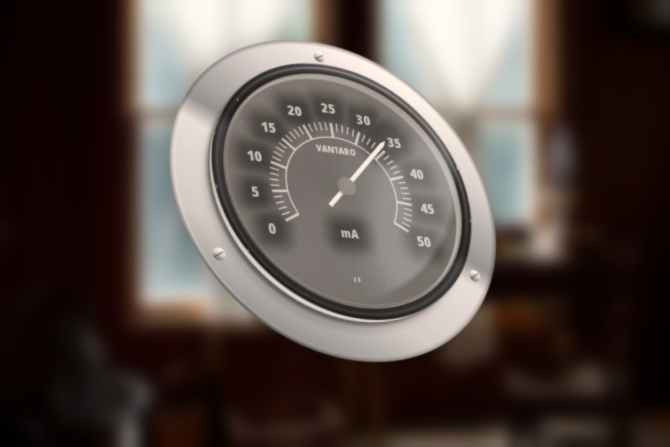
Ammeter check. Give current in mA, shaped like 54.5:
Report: 34
